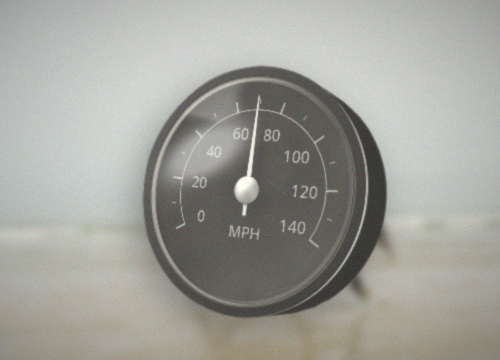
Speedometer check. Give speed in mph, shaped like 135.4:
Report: 70
